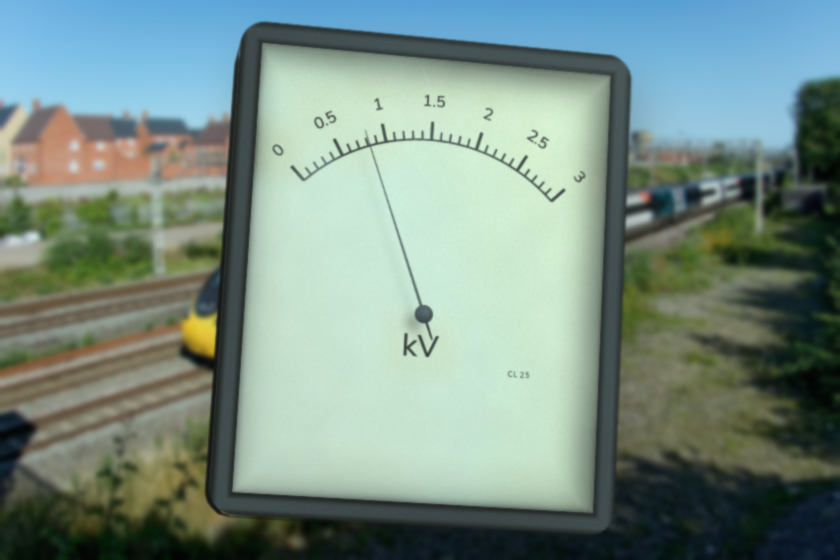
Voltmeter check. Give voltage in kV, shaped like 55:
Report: 0.8
